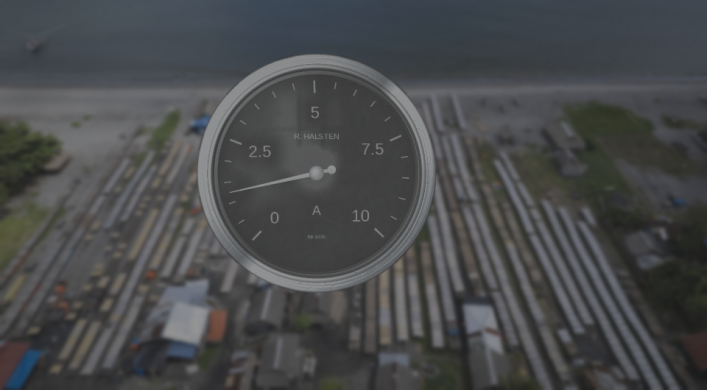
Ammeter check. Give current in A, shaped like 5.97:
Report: 1.25
